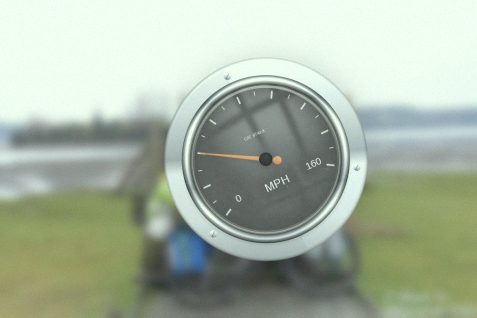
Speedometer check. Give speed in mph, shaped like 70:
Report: 40
